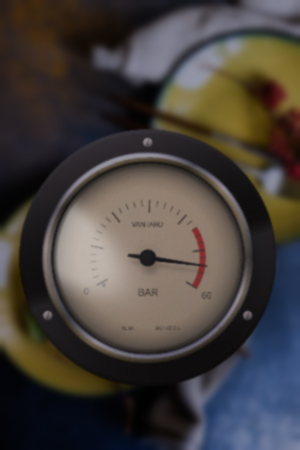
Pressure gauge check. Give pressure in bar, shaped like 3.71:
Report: 54
